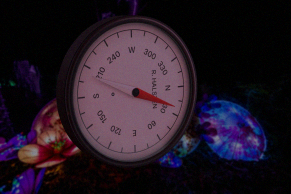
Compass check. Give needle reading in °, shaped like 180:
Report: 22.5
